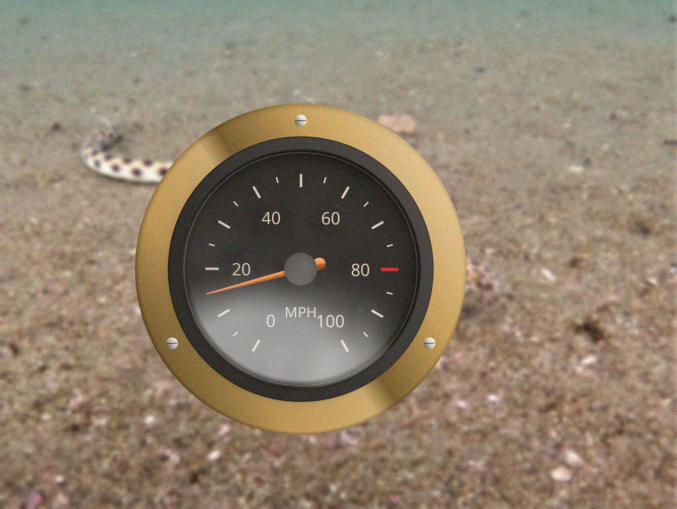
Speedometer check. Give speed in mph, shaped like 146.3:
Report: 15
